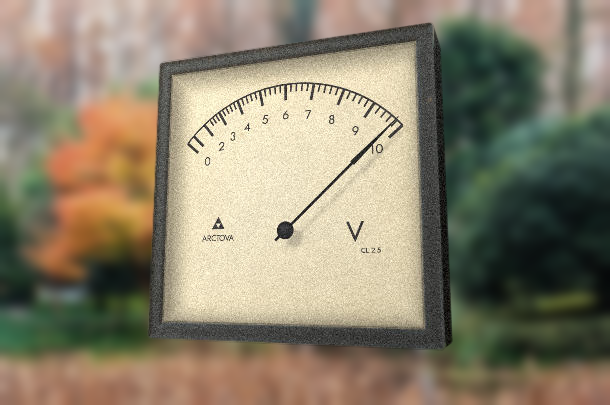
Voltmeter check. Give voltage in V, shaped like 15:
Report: 9.8
